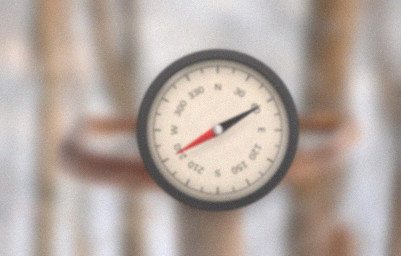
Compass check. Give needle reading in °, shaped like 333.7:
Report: 240
